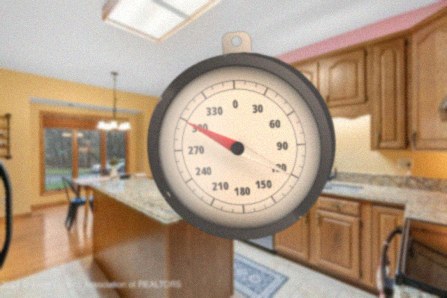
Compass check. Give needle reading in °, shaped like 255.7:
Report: 300
